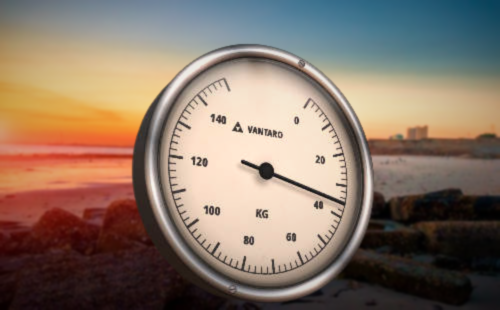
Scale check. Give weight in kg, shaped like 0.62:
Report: 36
